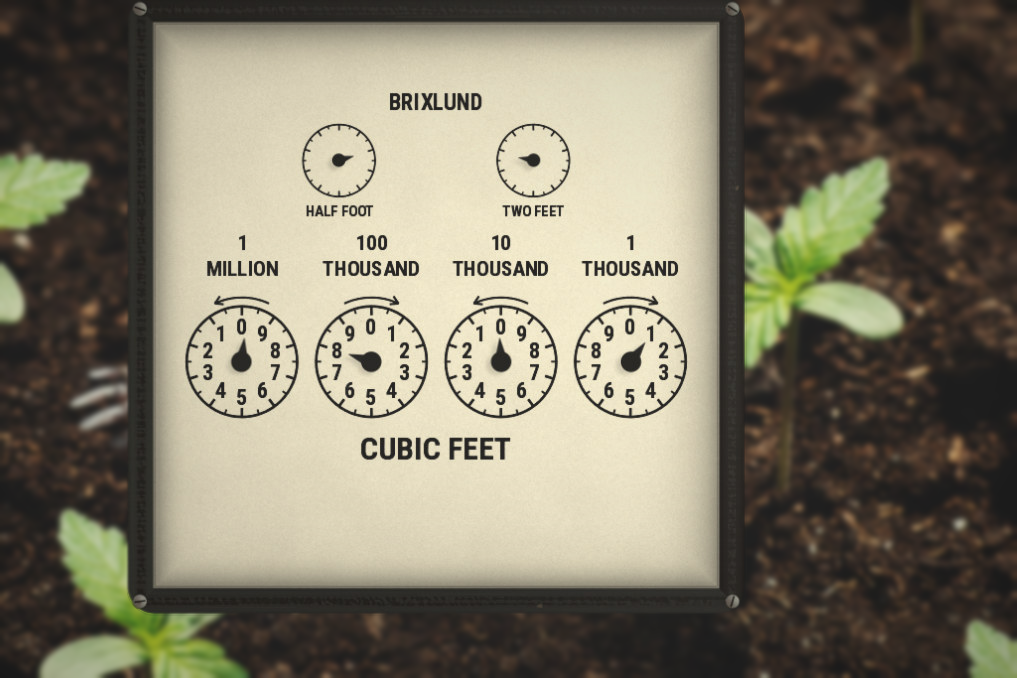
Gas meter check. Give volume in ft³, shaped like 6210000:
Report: 980100
